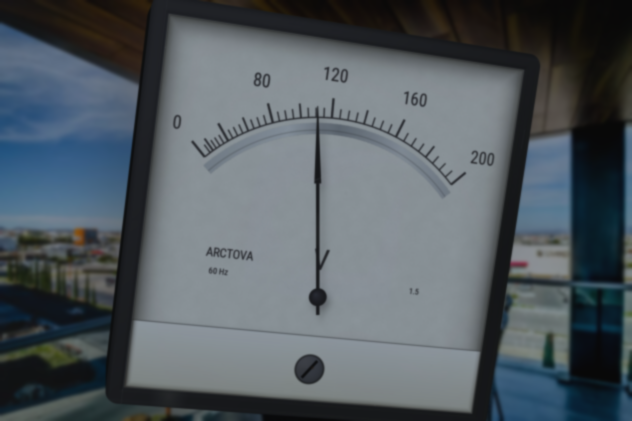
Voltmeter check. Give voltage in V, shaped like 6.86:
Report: 110
